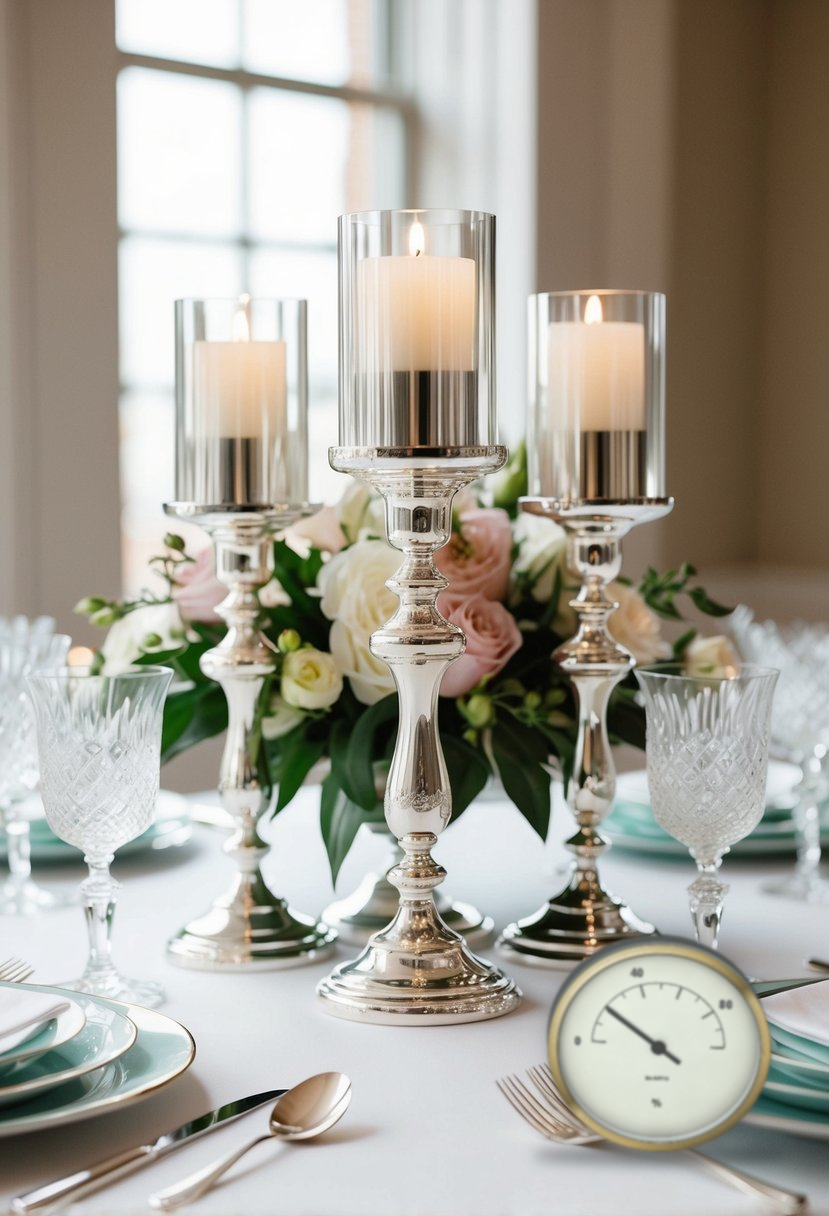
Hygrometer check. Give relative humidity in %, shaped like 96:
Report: 20
